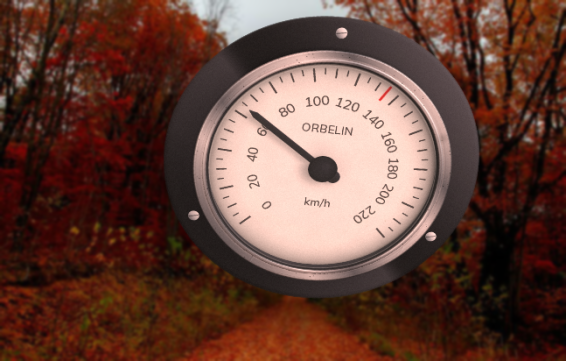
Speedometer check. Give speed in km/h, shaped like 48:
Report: 65
